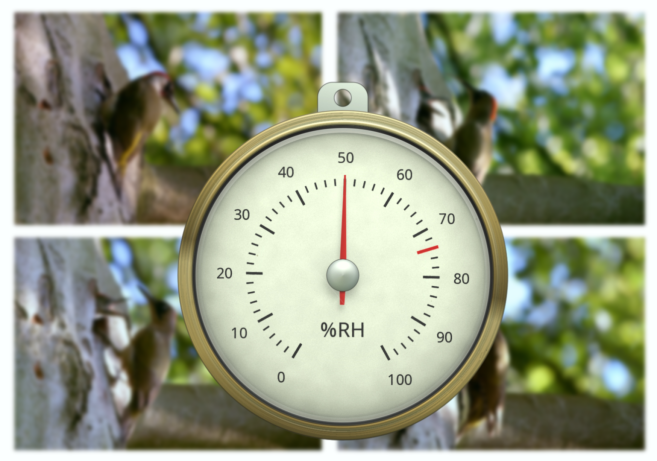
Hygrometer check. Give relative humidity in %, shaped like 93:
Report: 50
